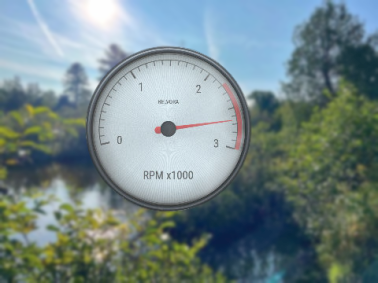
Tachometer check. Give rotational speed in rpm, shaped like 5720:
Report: 2650
